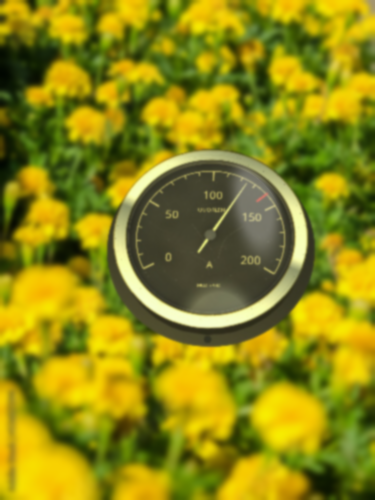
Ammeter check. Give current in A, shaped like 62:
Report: 125
